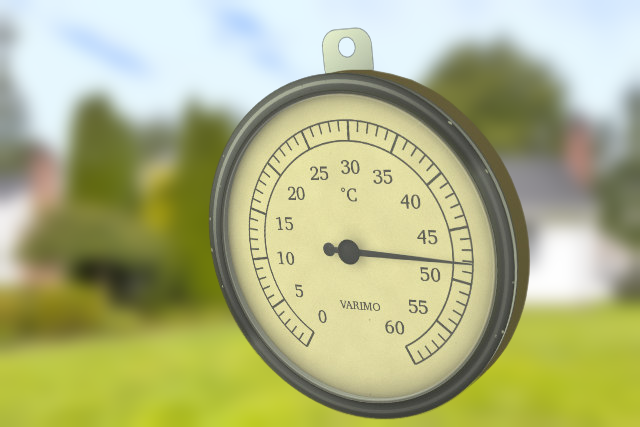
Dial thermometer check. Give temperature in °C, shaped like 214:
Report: 48
